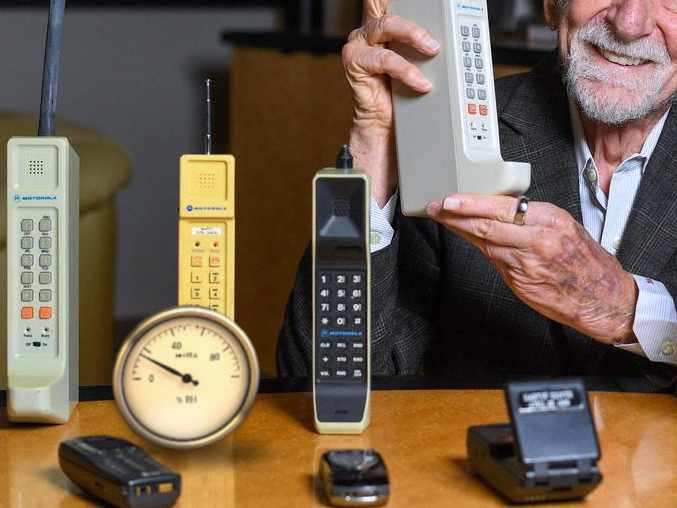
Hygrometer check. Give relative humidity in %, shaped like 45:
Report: 16
